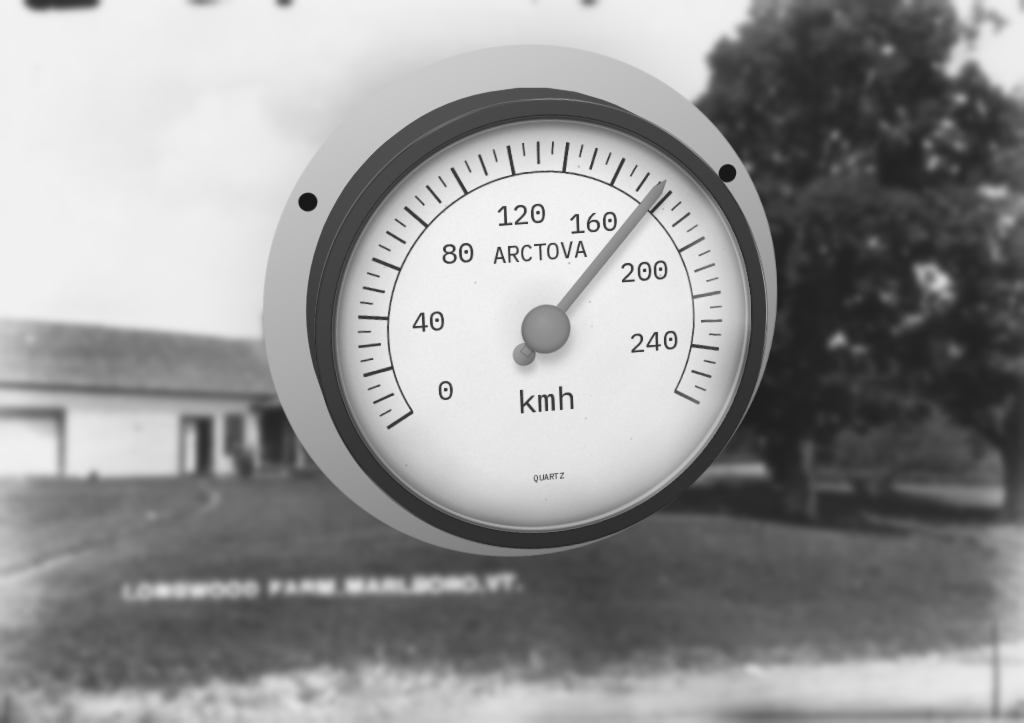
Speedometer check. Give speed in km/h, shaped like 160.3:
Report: 175
